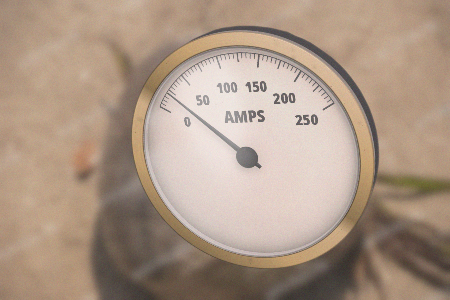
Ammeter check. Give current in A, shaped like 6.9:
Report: 25
